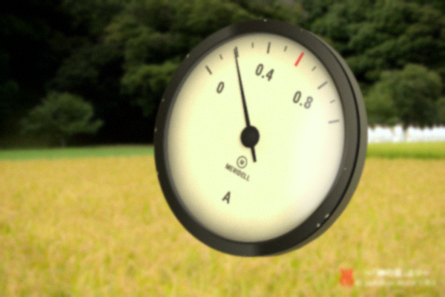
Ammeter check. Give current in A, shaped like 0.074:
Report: 0.2
